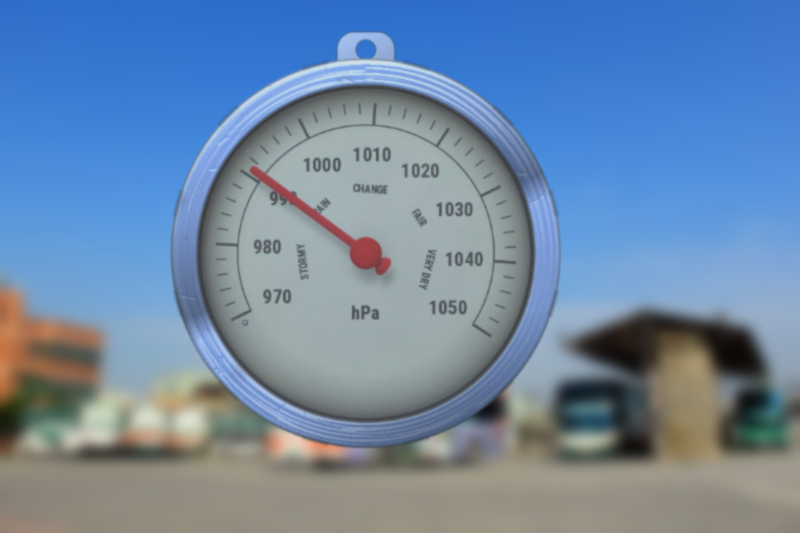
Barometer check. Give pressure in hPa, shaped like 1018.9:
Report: 991
